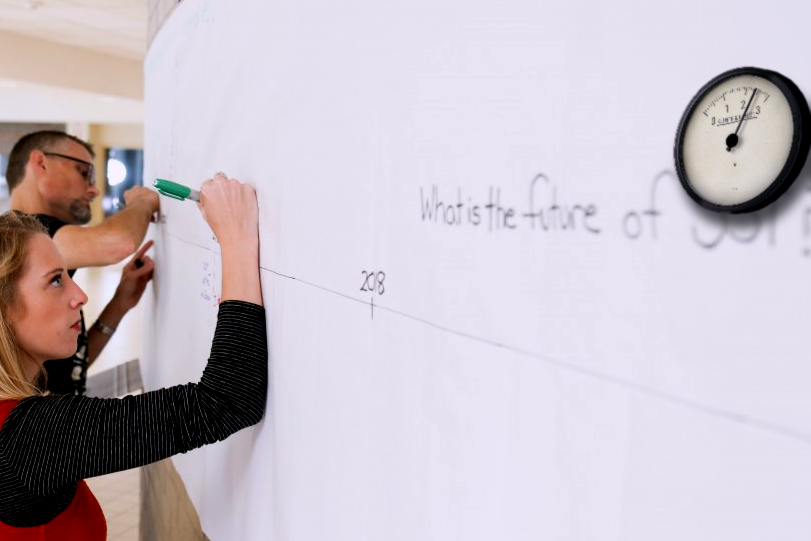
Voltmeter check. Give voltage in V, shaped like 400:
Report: 2.5
